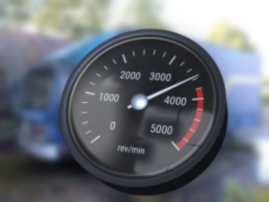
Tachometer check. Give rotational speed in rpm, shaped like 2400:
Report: 3600
